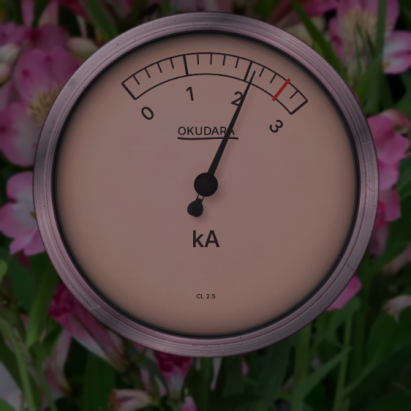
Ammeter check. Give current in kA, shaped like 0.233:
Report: 2.1
